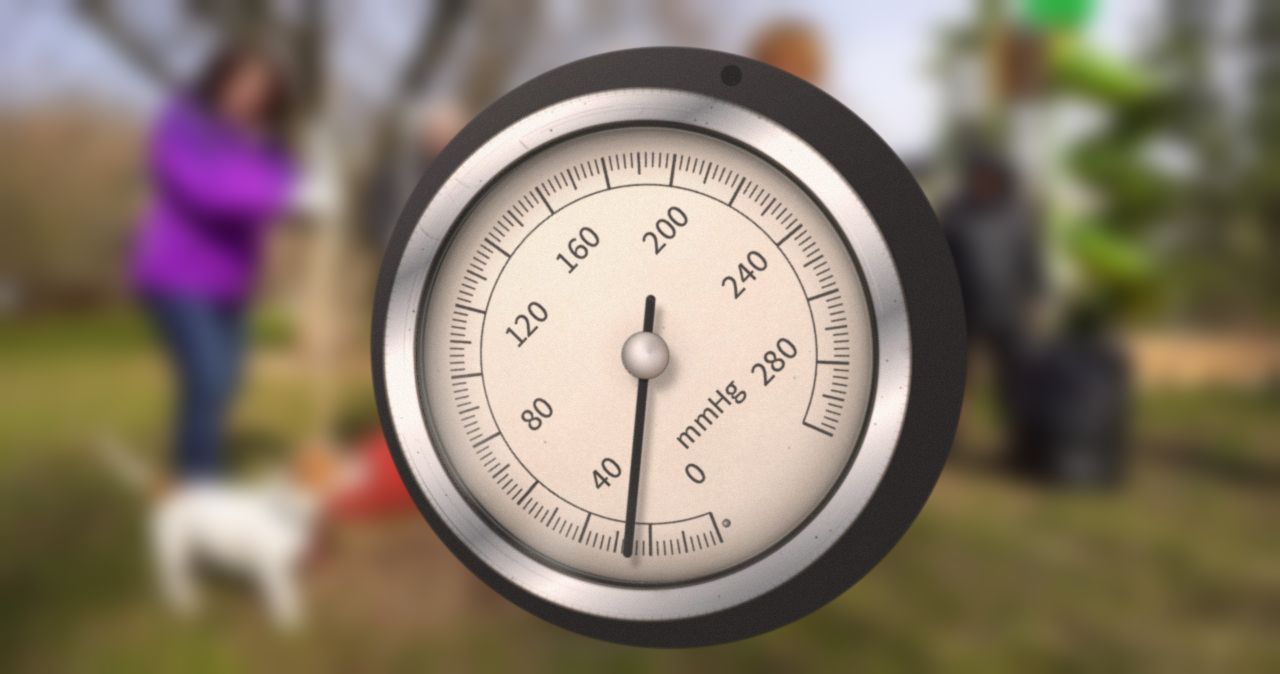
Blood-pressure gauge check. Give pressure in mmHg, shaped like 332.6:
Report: 26
